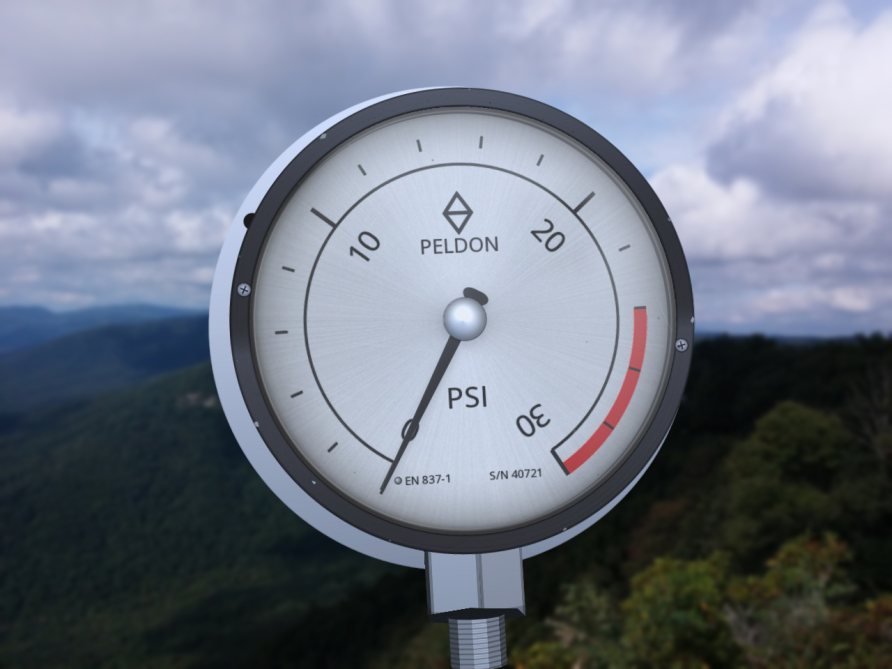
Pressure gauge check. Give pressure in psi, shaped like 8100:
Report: 0
